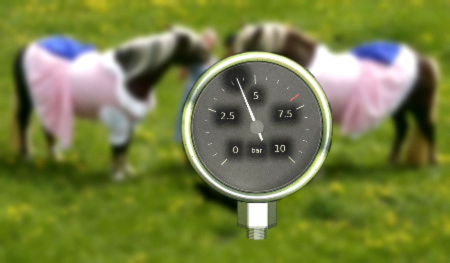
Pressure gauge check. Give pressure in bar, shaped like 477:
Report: 4.25
